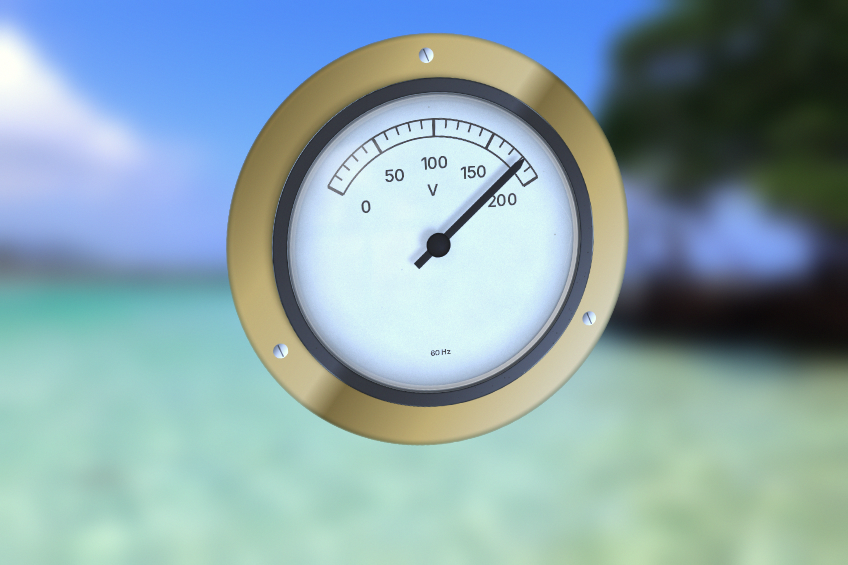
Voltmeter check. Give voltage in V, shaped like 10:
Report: 180
